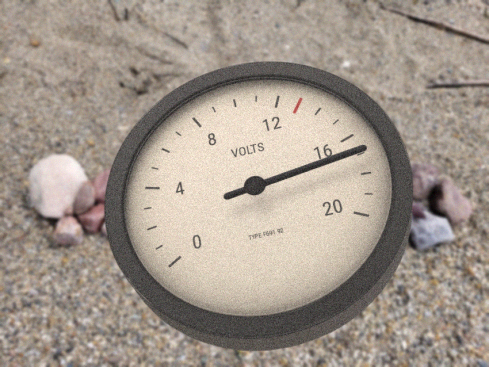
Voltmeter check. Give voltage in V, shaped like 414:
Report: 17
